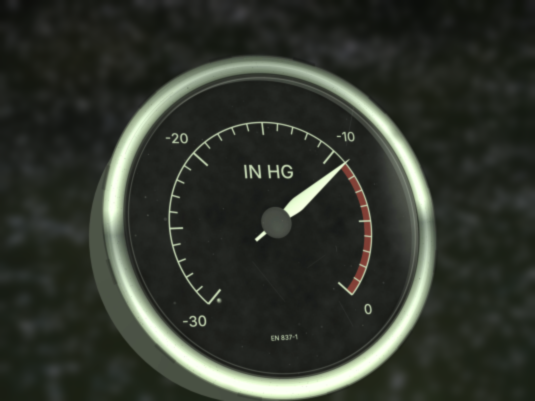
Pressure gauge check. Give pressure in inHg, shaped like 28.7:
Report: -9
